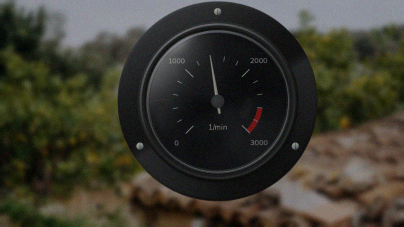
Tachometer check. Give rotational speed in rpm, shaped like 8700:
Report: 1400
